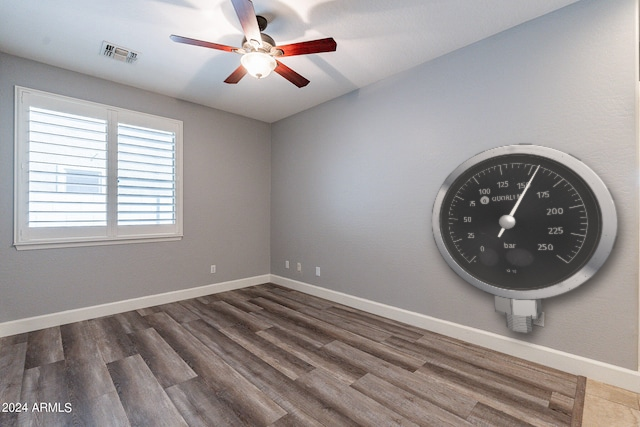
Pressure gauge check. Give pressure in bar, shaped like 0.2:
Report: 155
